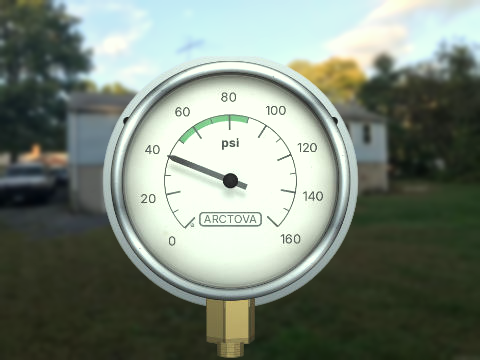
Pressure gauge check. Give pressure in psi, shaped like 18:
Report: 40
